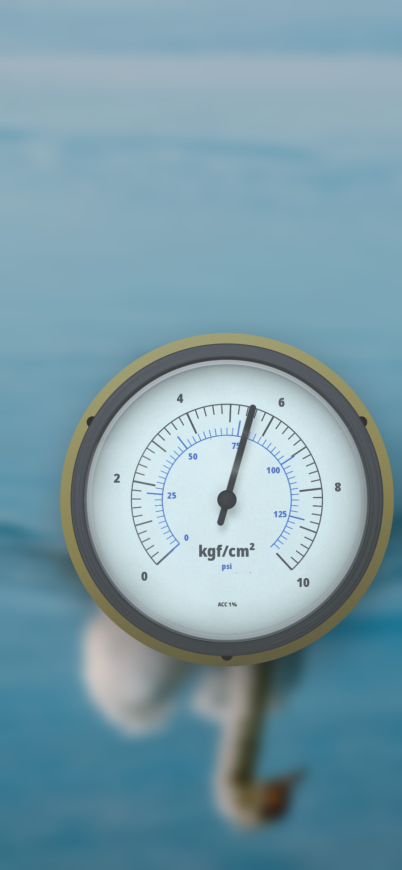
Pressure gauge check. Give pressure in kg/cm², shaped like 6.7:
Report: 5.5
